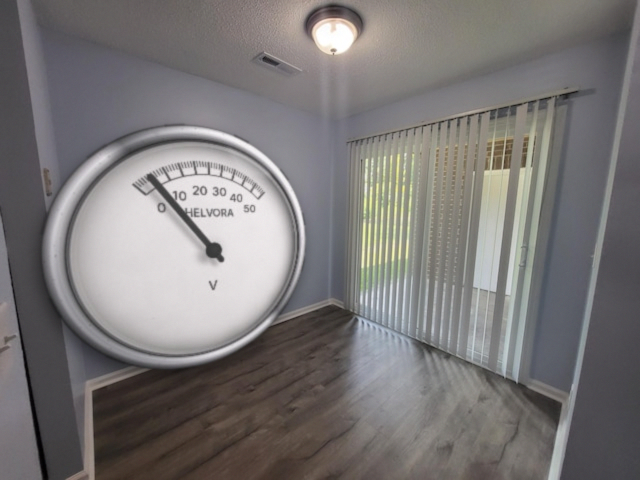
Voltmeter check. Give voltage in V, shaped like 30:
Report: 5
